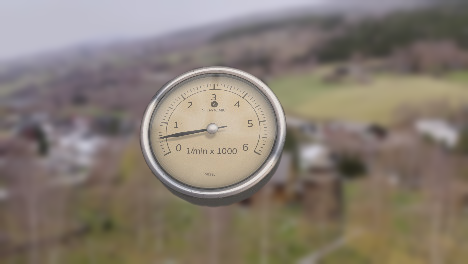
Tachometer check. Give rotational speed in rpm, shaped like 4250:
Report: 500
